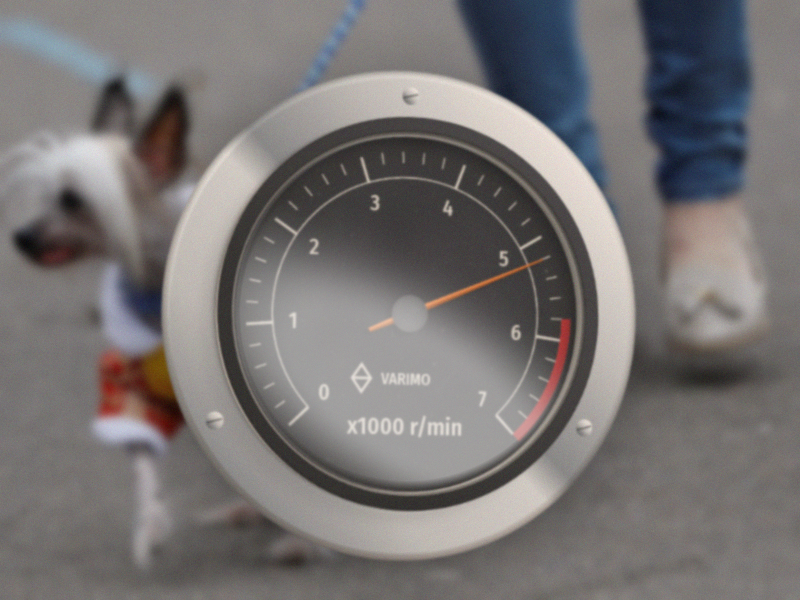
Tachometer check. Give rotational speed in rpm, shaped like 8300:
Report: 5200
